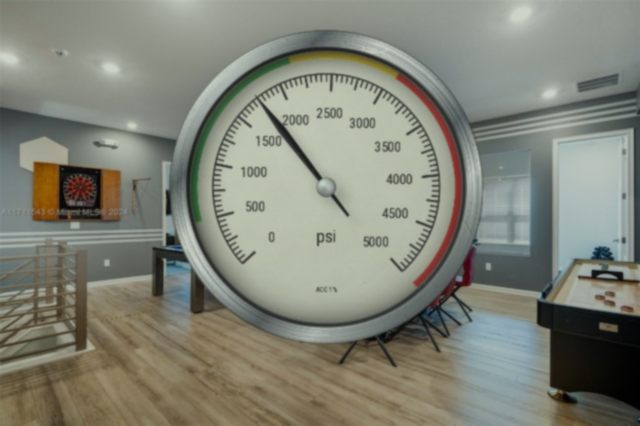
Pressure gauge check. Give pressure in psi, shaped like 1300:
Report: 1750
